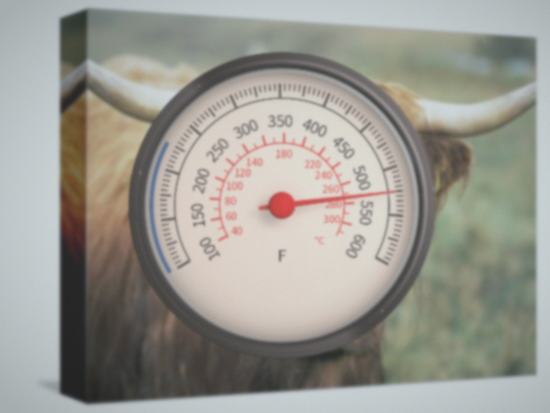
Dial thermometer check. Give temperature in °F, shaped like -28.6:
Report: 525
